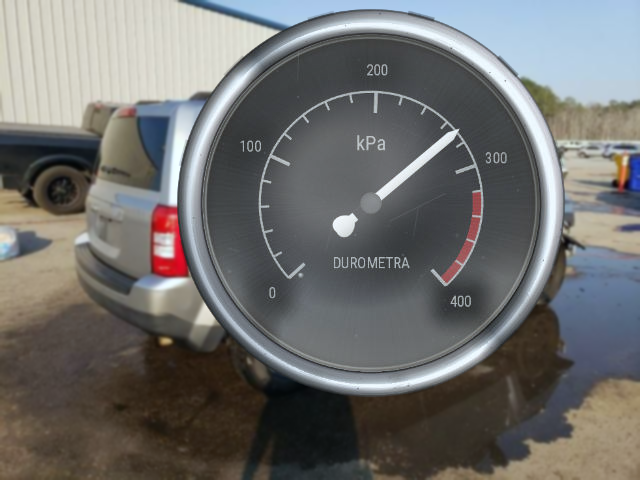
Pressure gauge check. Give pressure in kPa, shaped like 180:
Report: 270
